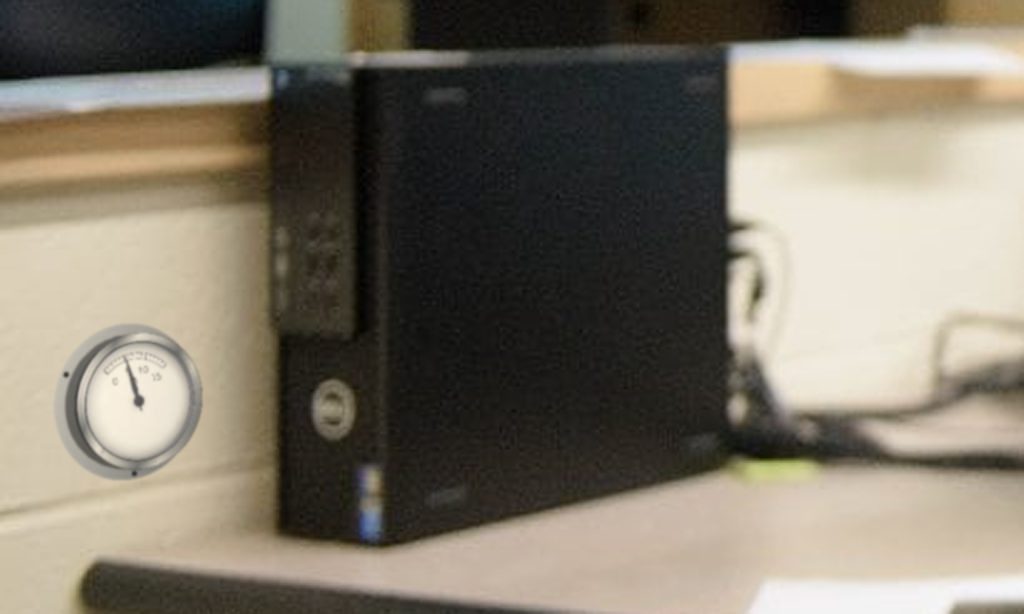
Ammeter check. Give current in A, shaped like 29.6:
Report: 5
